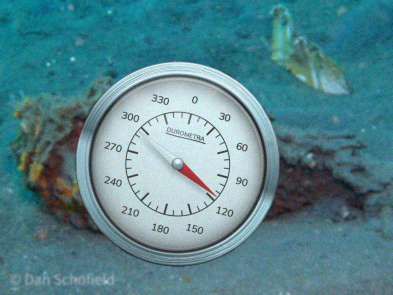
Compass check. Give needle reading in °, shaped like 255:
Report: 115
